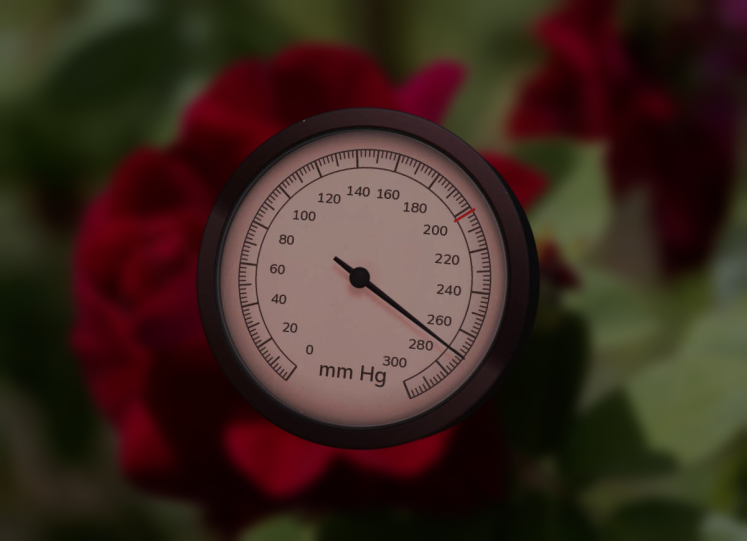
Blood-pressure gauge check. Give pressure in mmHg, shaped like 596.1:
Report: 270
